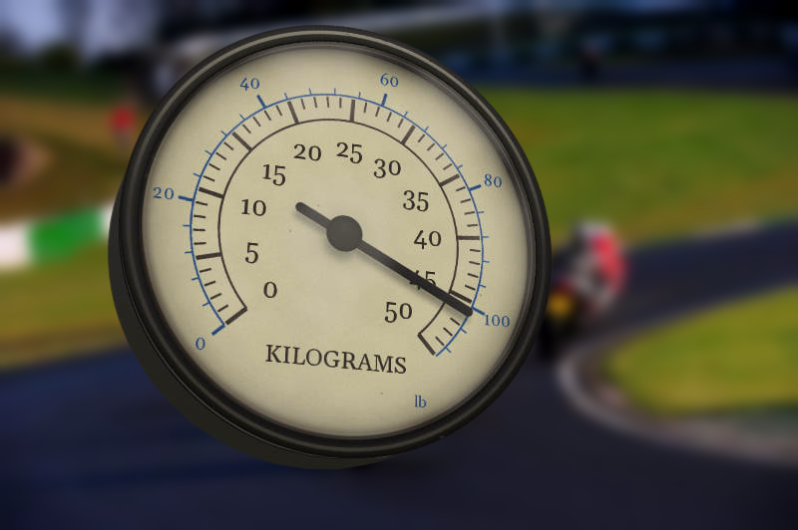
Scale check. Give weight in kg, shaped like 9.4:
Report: 46
